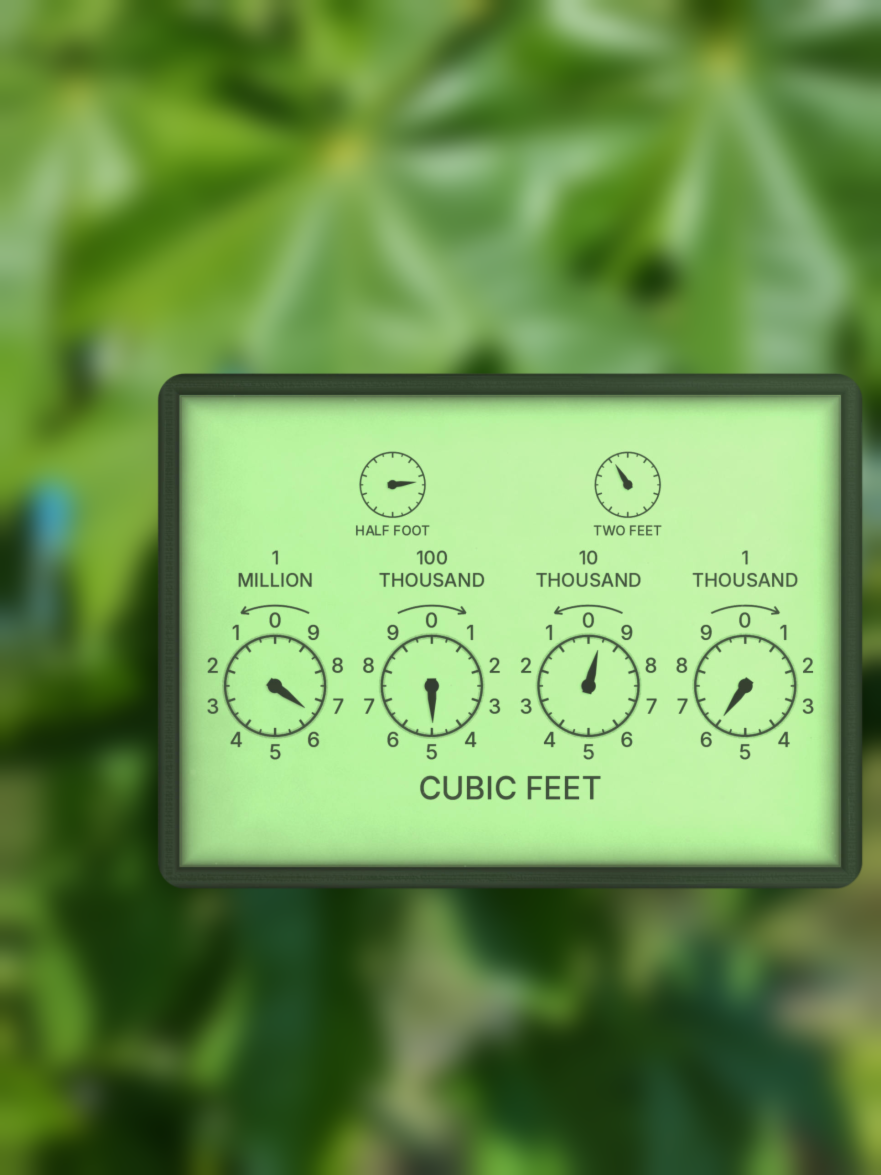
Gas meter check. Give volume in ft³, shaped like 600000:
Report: 649600
